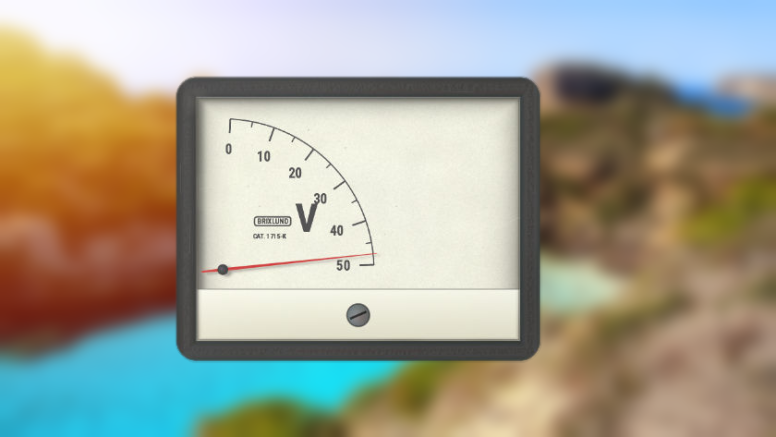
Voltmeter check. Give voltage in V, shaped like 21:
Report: 47.5
